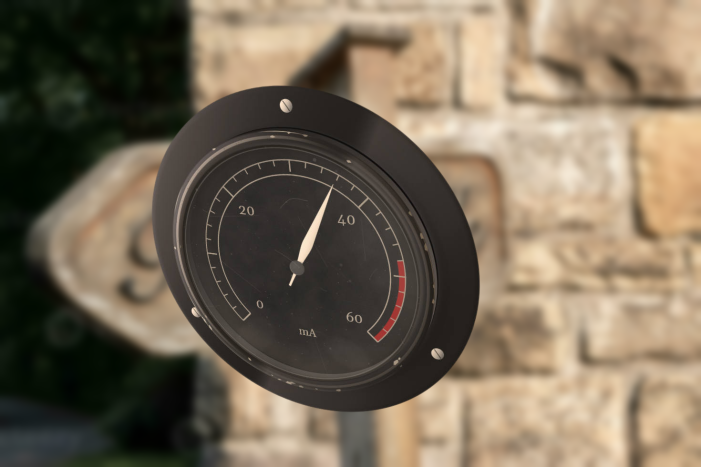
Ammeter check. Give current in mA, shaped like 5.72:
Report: 36
